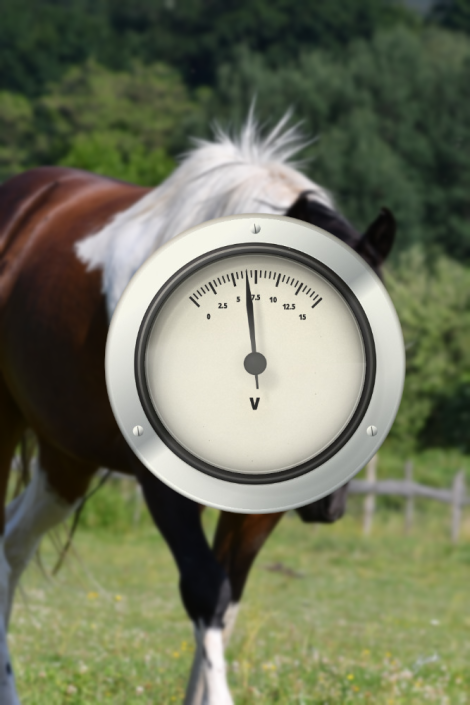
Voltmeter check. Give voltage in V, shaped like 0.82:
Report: 6.5
